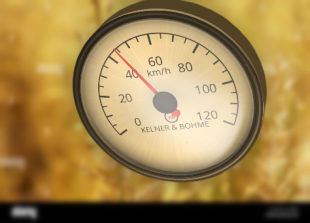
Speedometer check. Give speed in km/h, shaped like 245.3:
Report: 45
